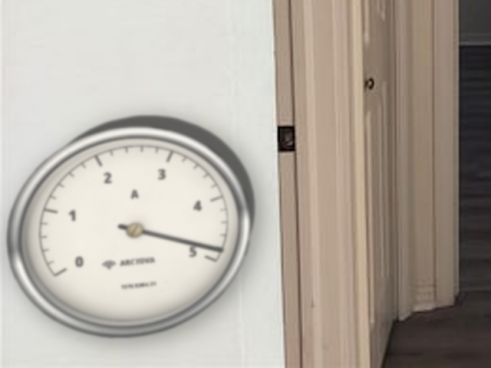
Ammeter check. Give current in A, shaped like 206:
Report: 4.8
